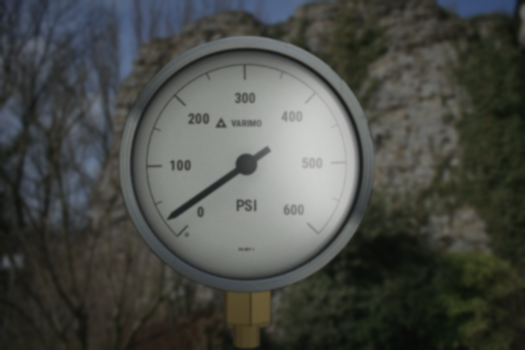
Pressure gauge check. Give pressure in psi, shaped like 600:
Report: 25
